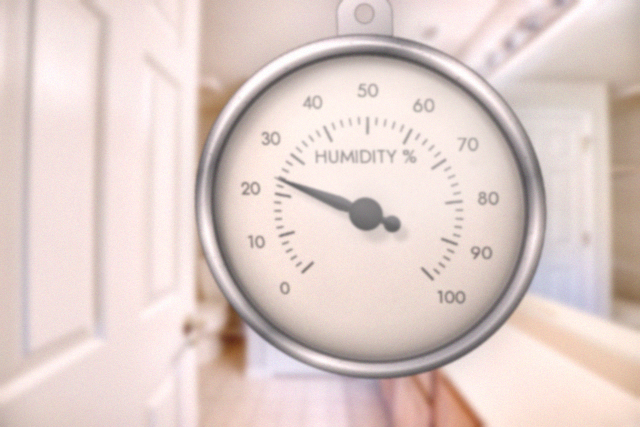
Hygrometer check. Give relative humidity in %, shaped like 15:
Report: 24
